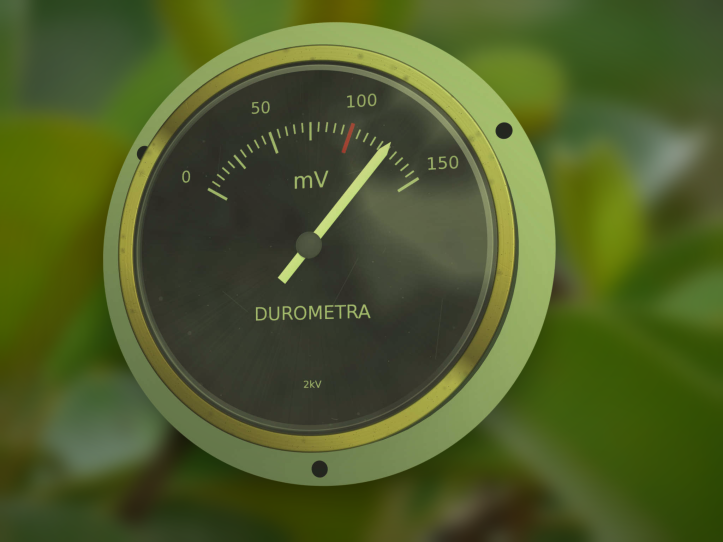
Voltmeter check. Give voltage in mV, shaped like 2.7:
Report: 125
